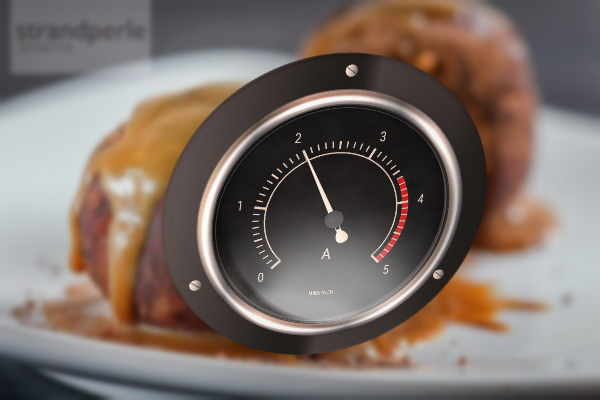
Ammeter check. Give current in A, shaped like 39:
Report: 2
